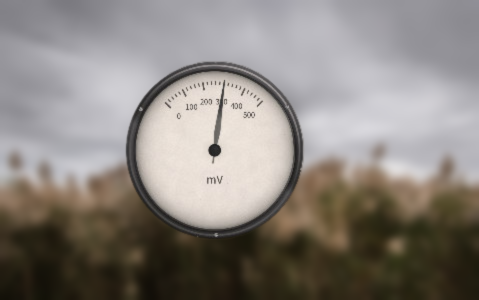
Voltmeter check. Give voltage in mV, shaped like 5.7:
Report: 300
